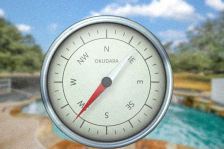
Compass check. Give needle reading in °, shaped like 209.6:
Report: 220
